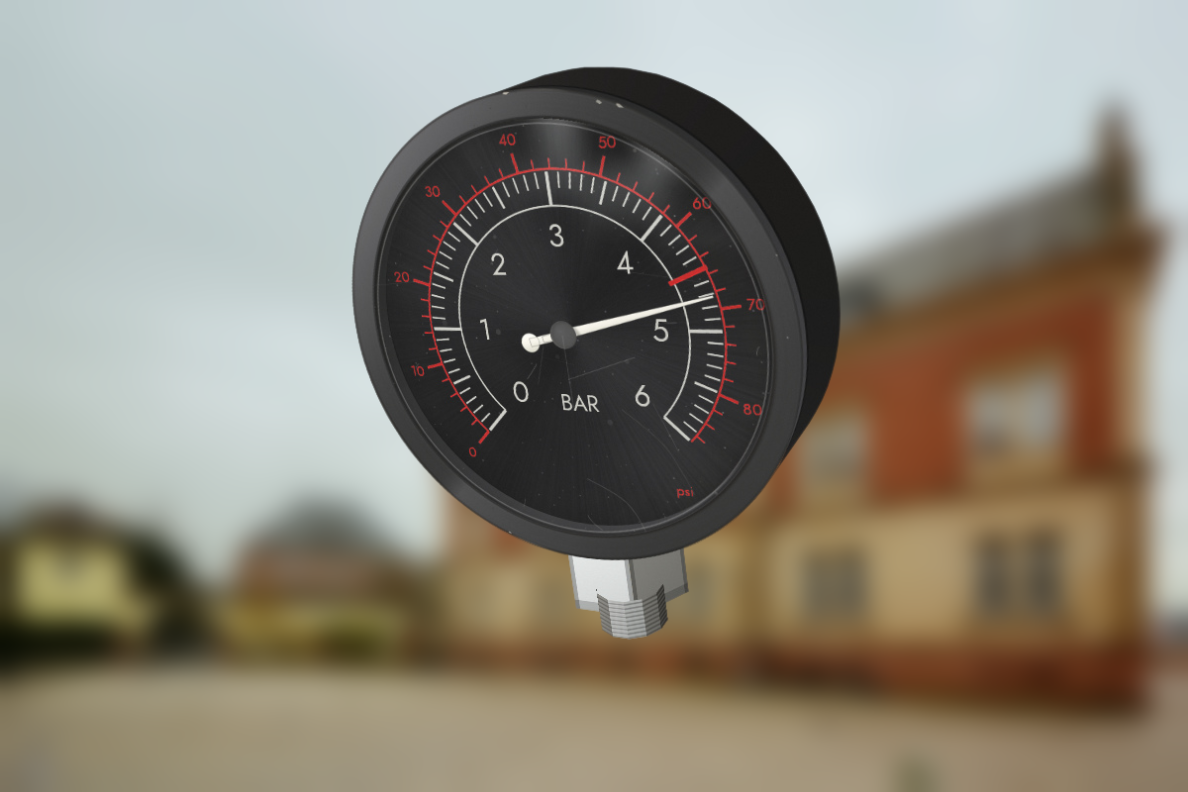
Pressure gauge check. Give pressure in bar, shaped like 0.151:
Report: 4.7
